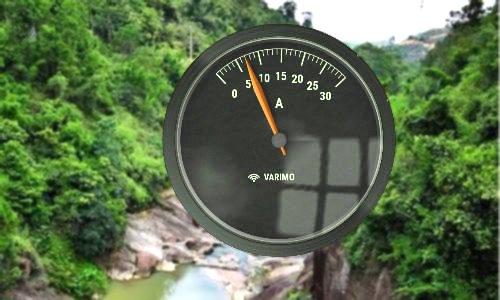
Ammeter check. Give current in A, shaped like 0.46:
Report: 7
